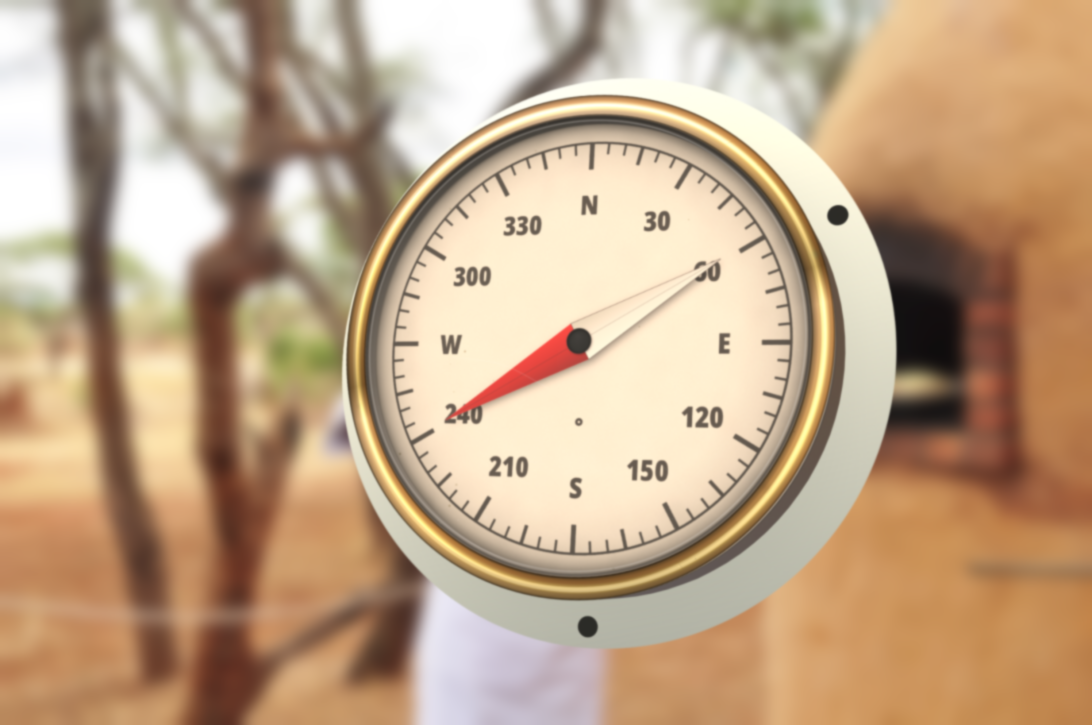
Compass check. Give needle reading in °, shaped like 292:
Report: 240
